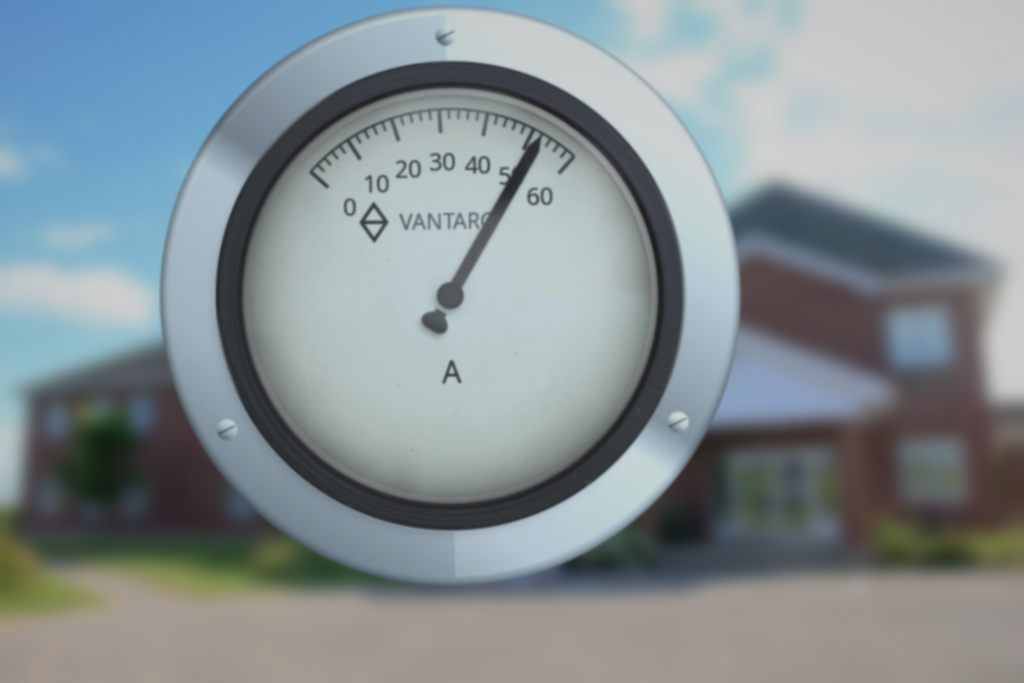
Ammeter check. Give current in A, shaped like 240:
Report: 52
